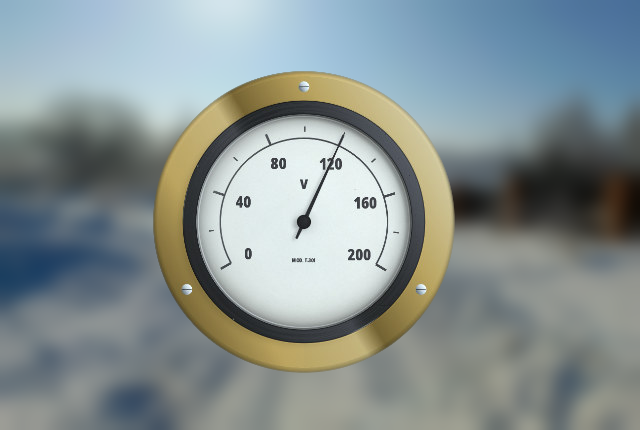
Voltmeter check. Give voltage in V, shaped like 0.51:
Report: 120
